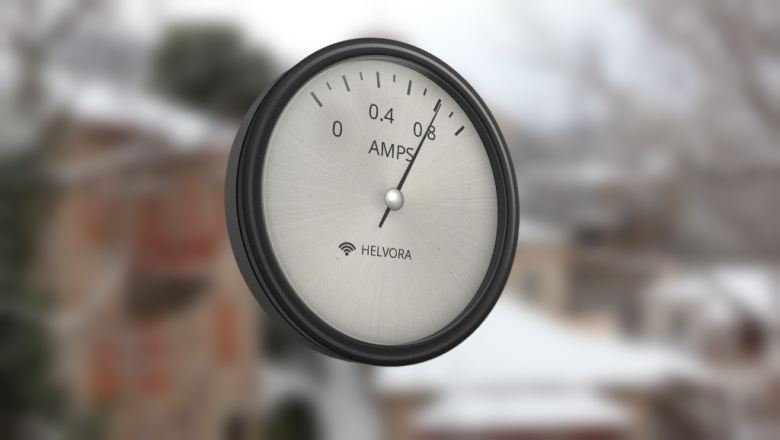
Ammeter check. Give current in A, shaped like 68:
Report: 0.8
